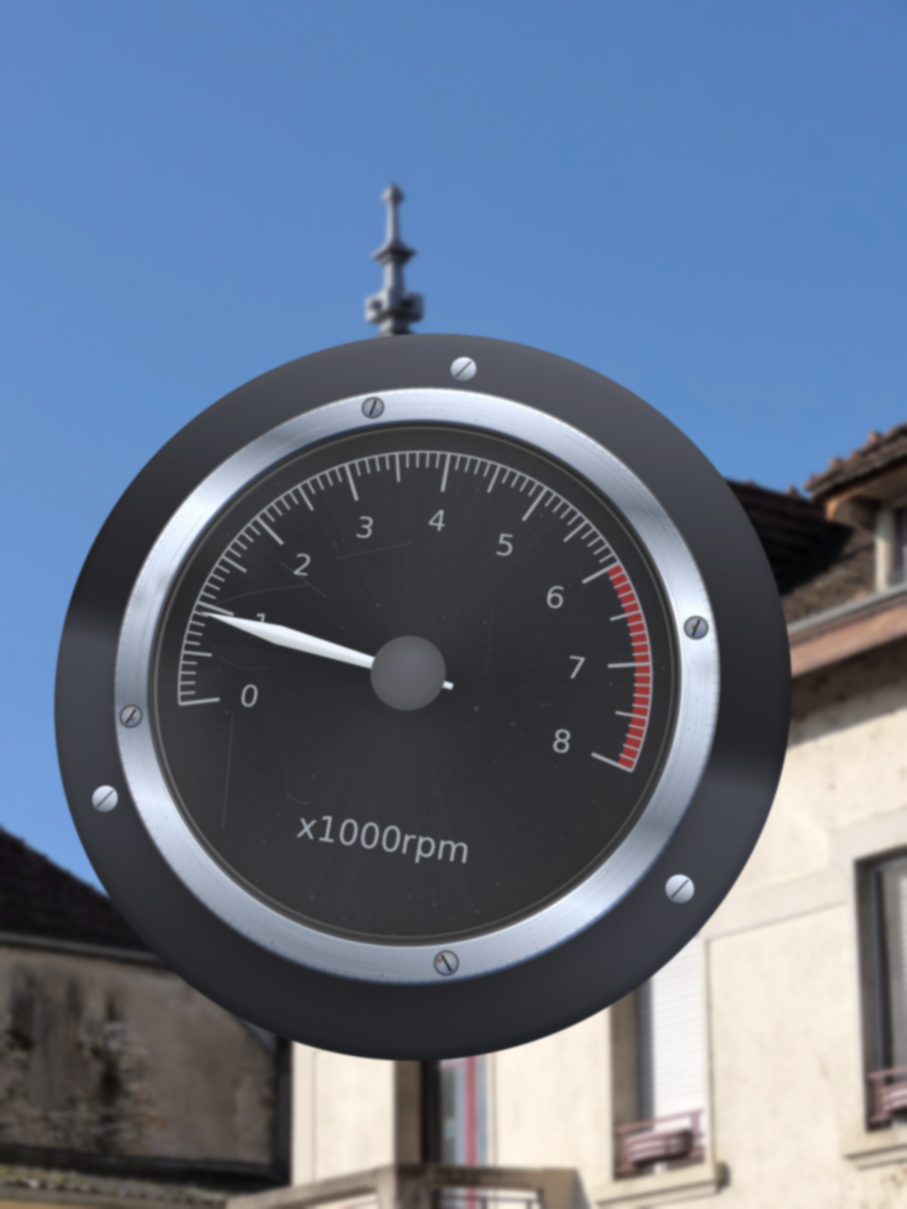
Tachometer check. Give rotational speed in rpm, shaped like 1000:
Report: 900
